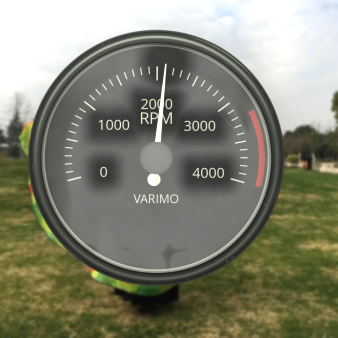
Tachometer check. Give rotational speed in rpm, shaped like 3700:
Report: 2100
